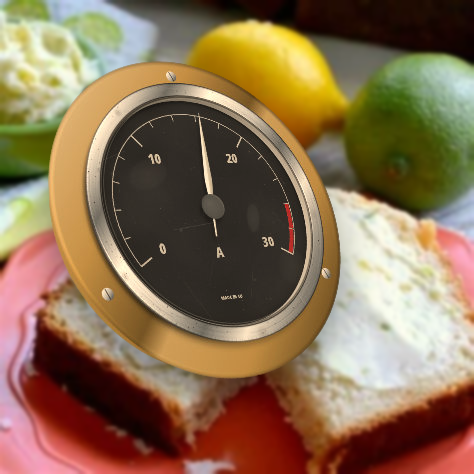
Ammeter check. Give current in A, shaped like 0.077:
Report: 16
